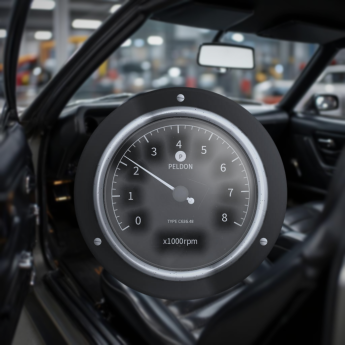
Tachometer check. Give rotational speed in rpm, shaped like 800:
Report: 2200
